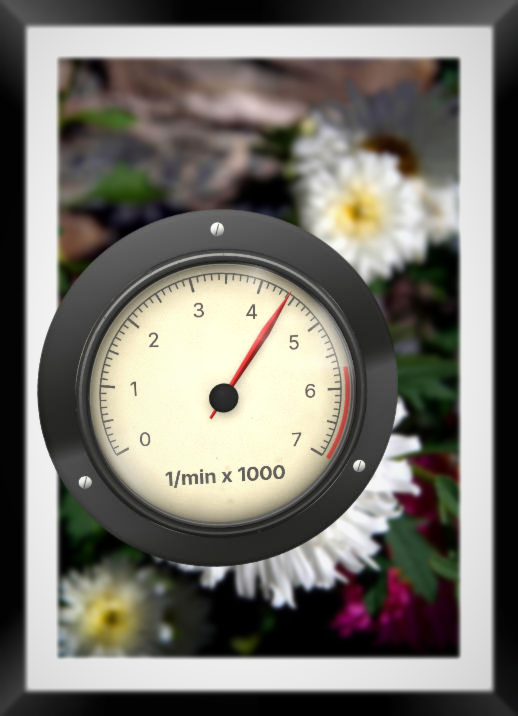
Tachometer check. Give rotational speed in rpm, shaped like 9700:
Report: 4400
